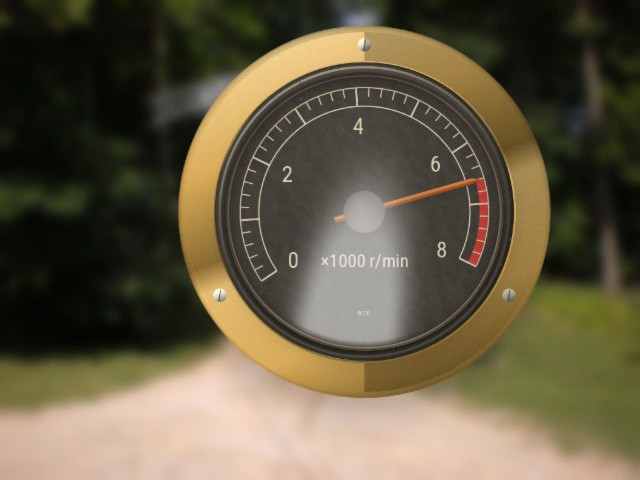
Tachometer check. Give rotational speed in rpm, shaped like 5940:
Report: 6600
